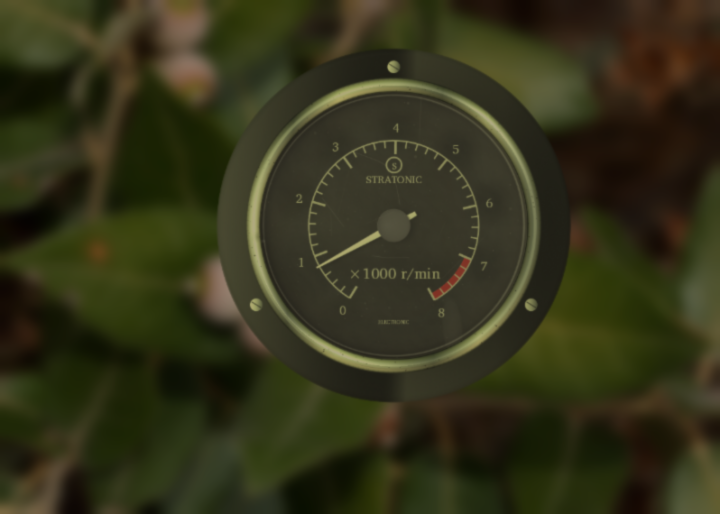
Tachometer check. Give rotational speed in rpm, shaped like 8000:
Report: 800
